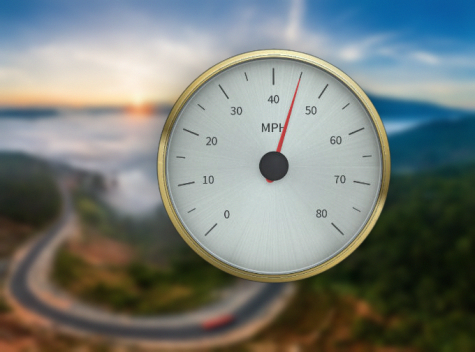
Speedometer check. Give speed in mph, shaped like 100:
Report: 45
